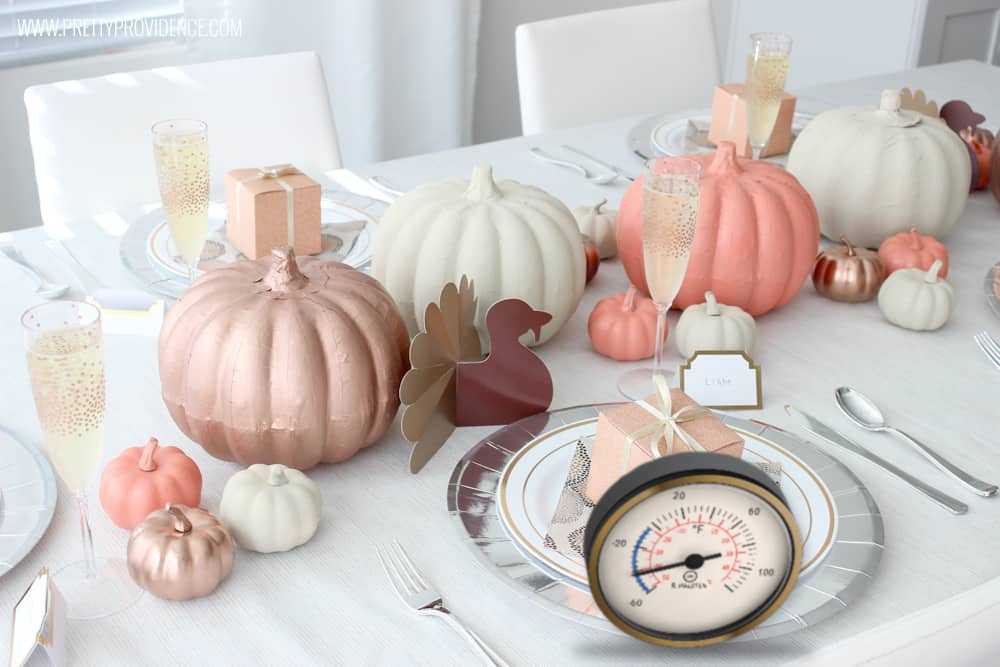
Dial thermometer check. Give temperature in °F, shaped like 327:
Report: -40
